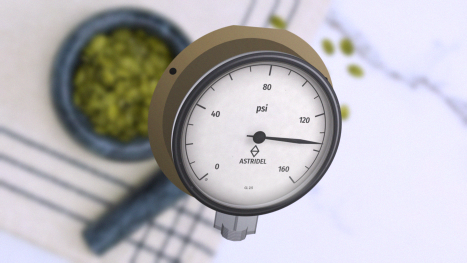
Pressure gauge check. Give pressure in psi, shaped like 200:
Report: 135
